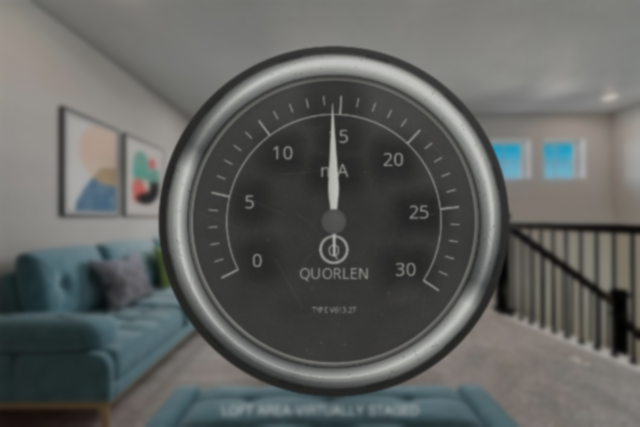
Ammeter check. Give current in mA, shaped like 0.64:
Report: 14.5
